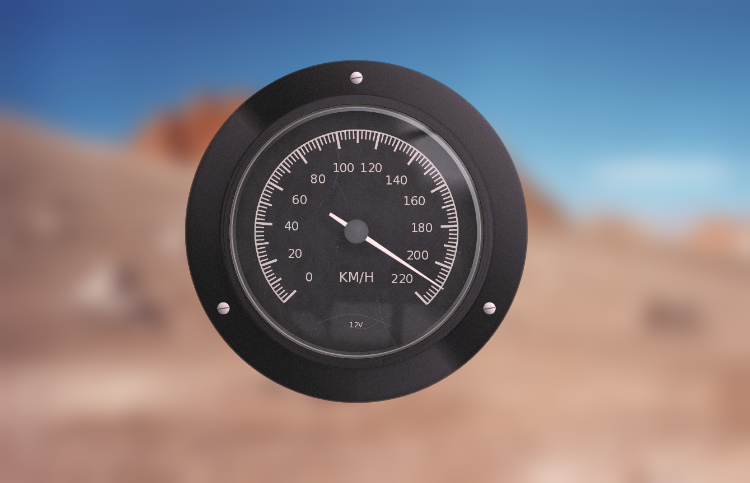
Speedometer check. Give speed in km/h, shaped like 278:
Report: 210
